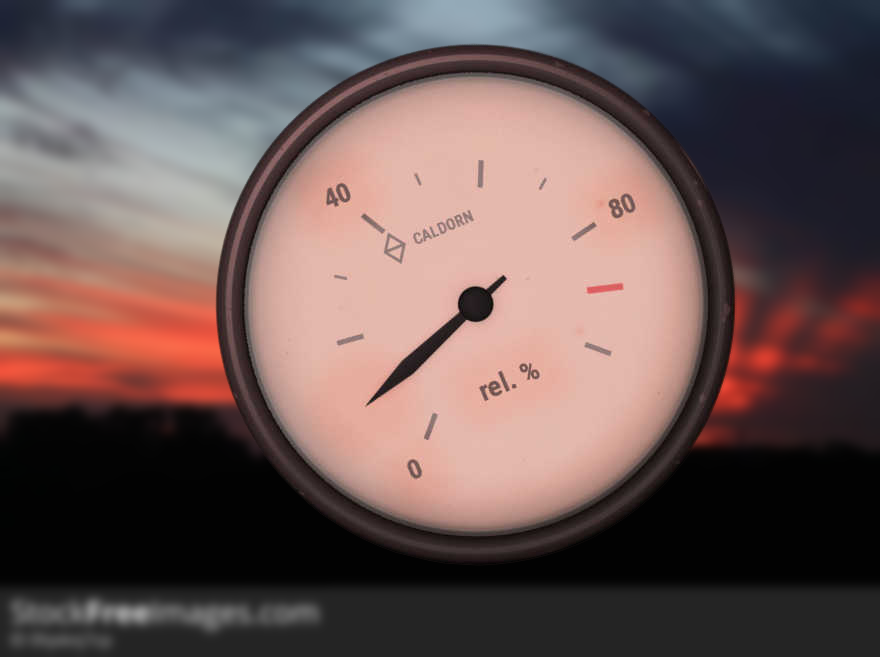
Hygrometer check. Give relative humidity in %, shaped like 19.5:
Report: 10
